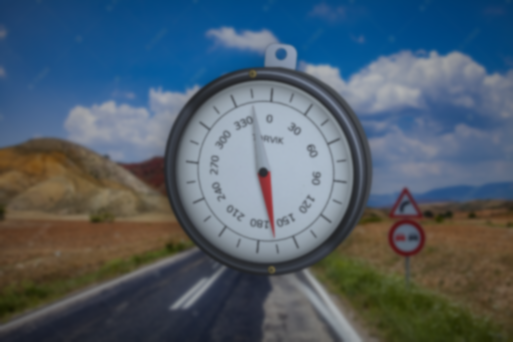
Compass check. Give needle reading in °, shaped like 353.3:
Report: 165
